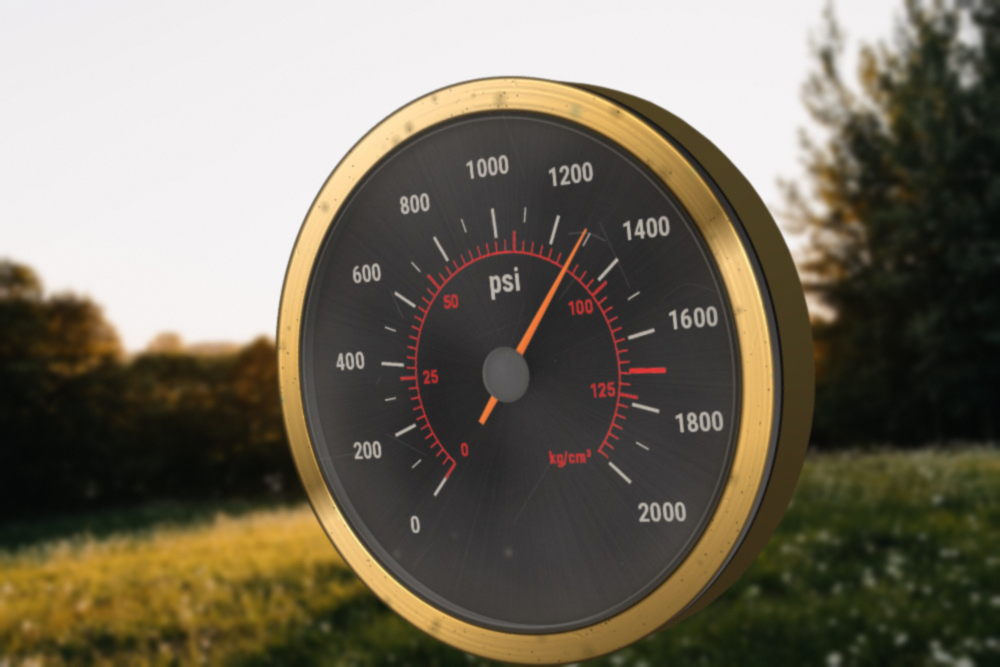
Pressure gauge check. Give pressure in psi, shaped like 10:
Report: 1300
